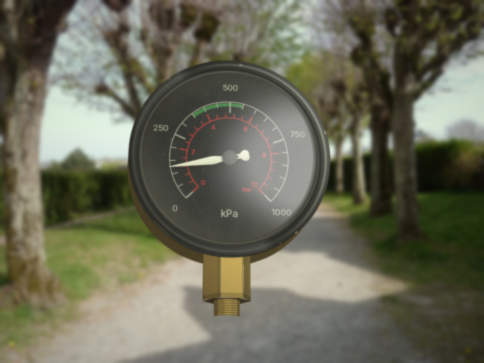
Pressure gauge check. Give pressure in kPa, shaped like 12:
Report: 125
